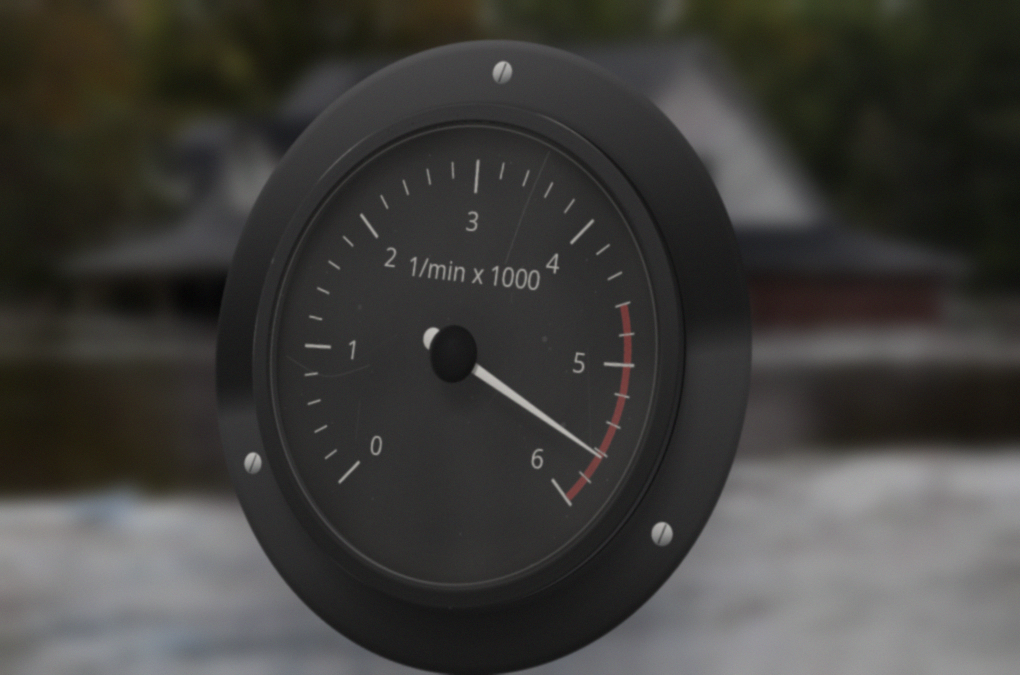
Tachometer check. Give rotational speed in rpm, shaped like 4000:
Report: 5600
